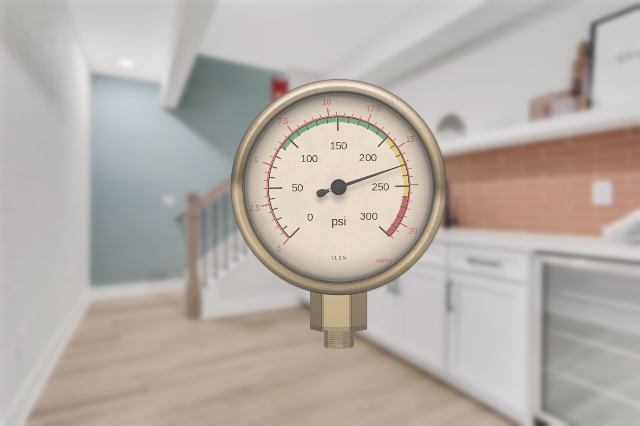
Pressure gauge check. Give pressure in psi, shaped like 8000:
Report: 230
